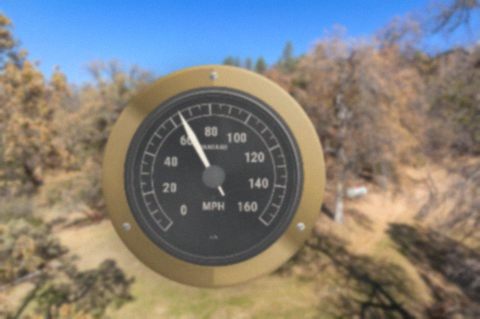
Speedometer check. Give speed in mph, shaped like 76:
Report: 65
